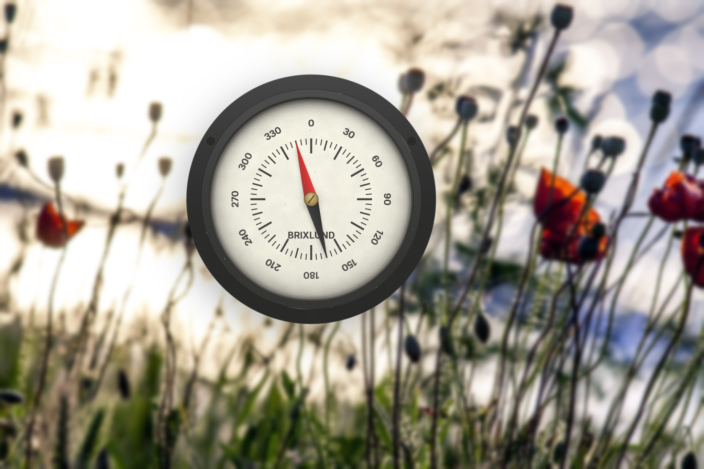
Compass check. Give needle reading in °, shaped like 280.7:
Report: 345
